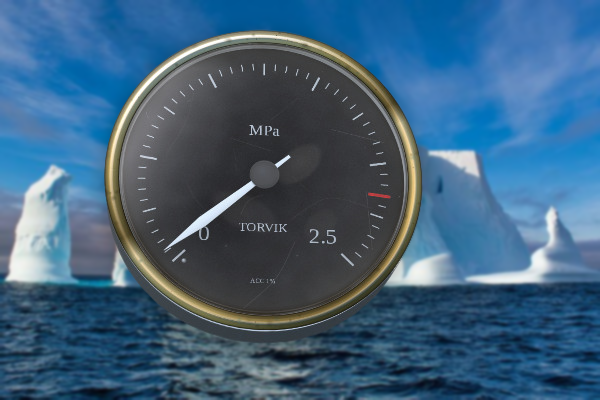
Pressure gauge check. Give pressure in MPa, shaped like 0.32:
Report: 0.05
